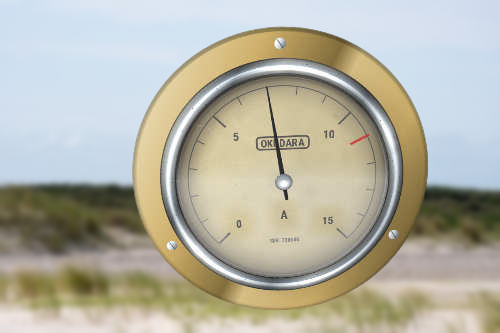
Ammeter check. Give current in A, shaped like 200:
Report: 7
